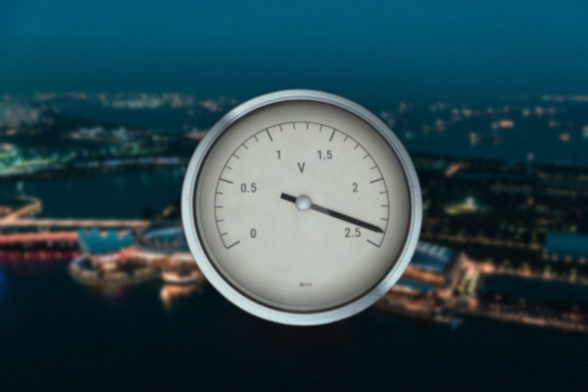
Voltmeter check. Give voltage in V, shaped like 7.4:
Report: 2.4
